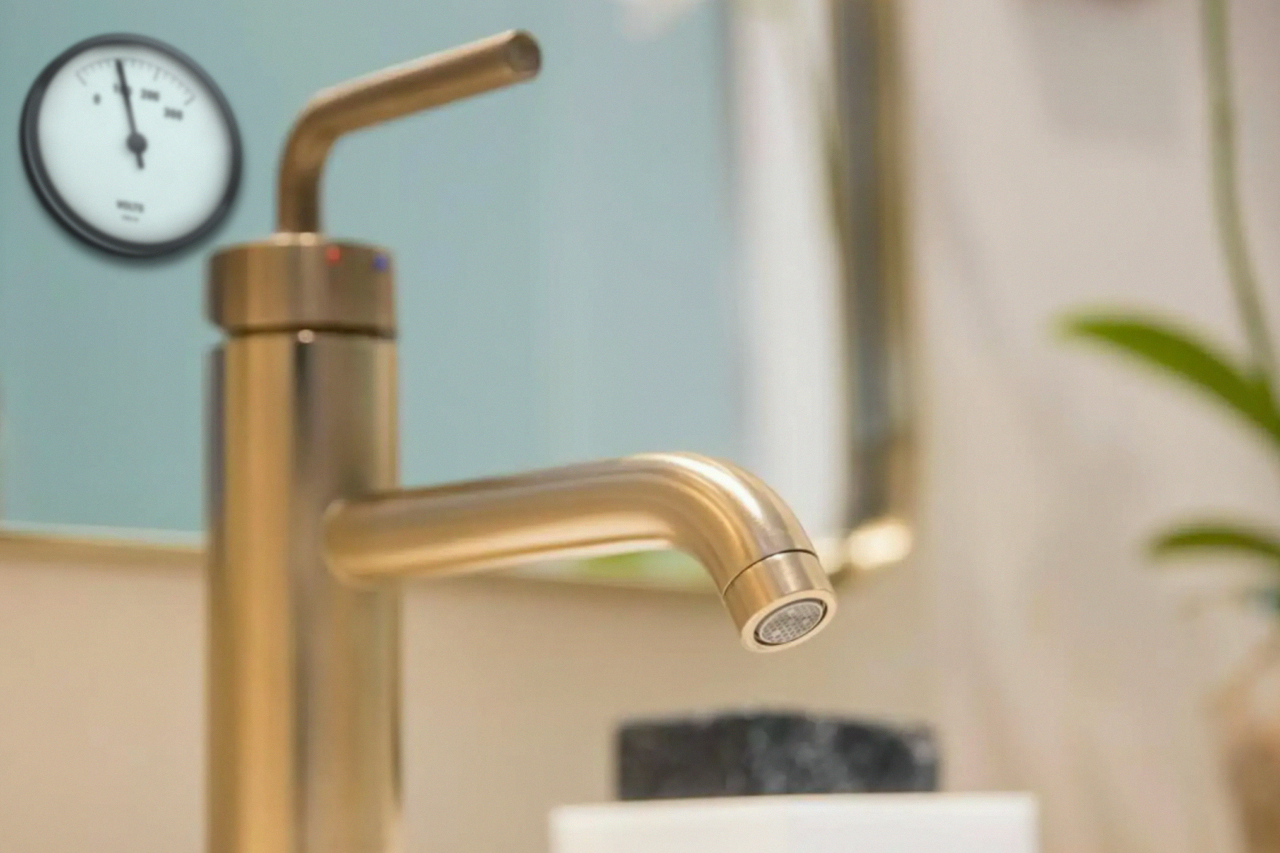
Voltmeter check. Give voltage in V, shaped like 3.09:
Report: 100
